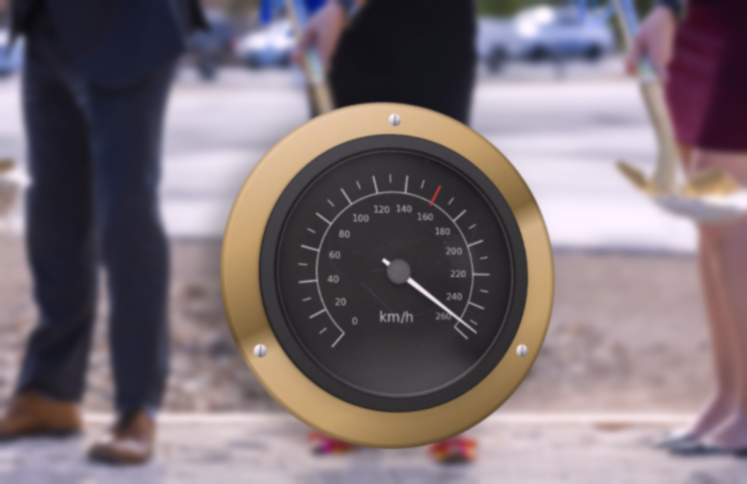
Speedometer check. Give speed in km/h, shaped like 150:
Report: 255
